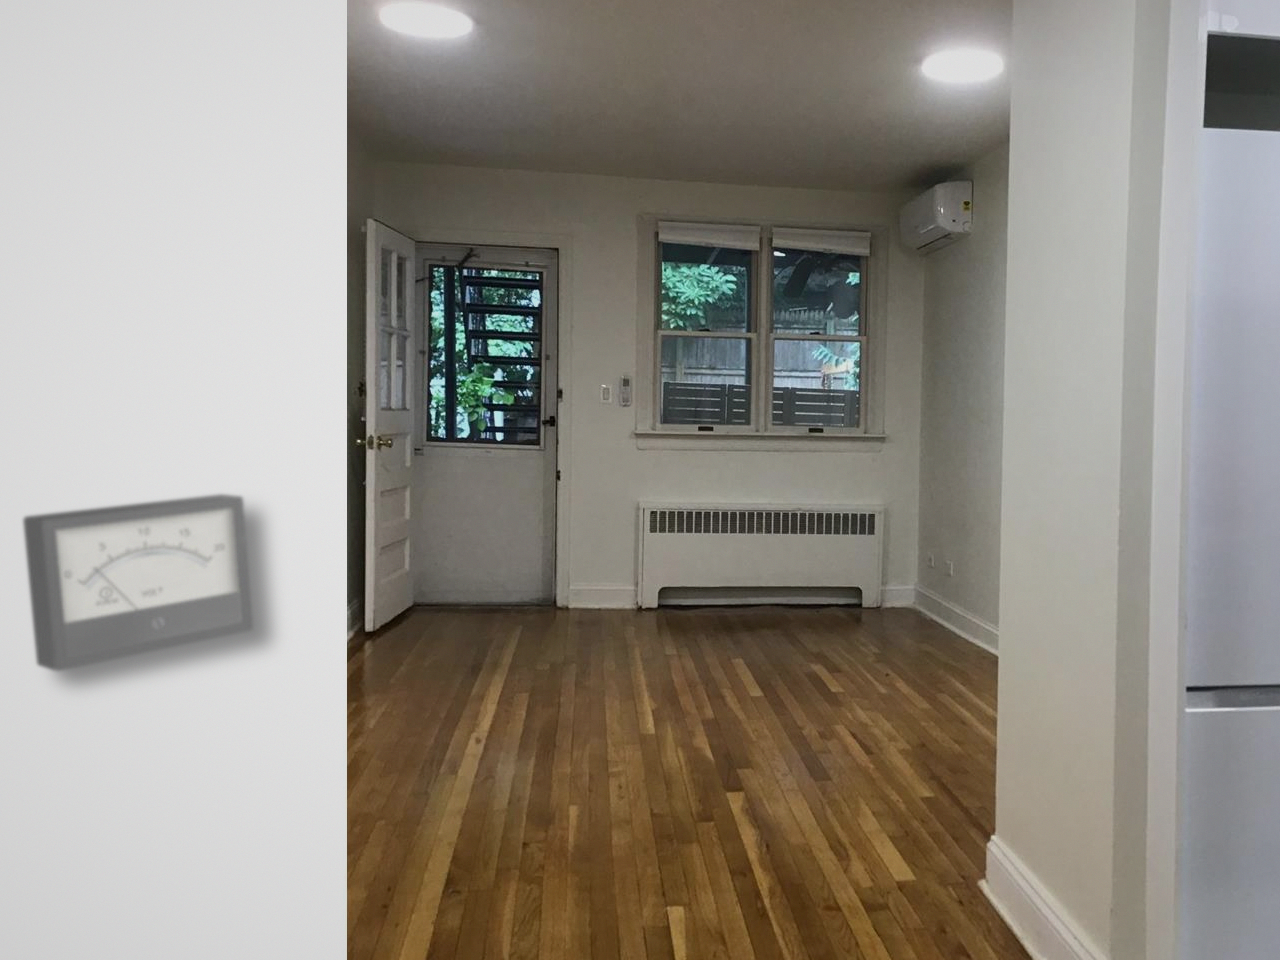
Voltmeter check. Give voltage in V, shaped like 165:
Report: 2.5
